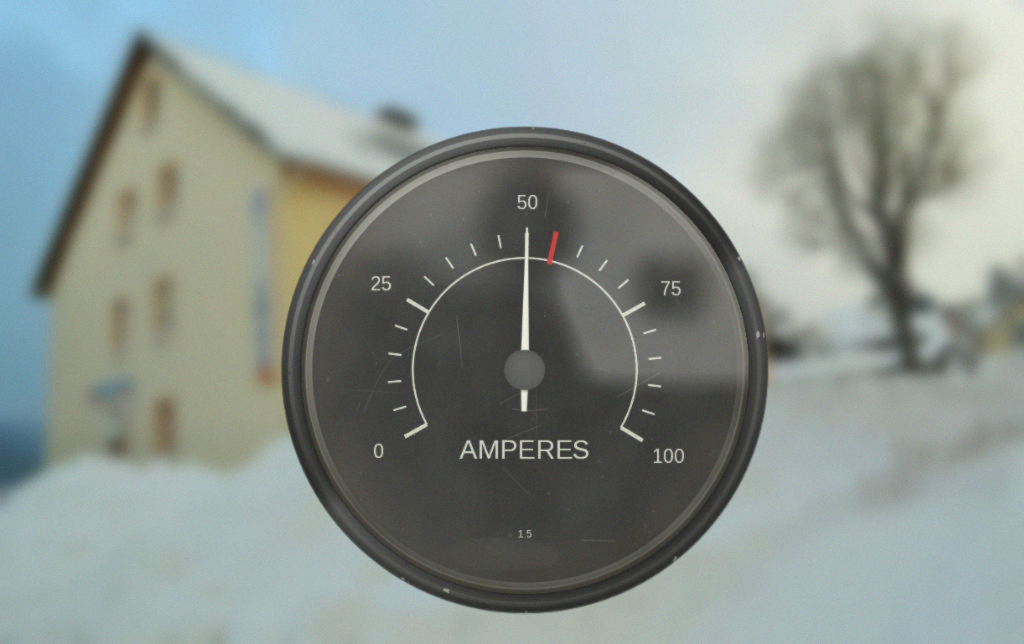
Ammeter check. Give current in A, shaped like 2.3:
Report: 50
